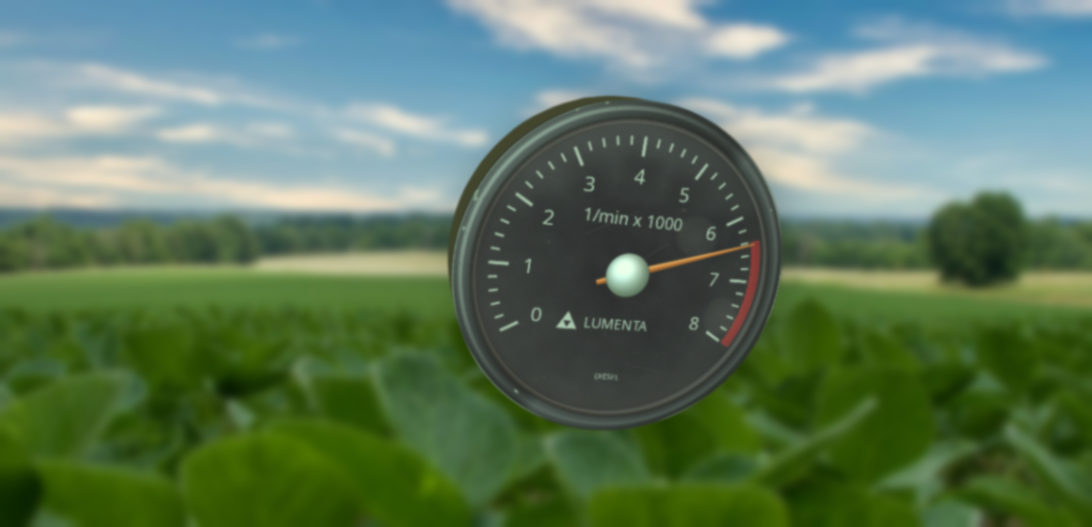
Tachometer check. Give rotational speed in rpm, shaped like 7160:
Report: 6400
